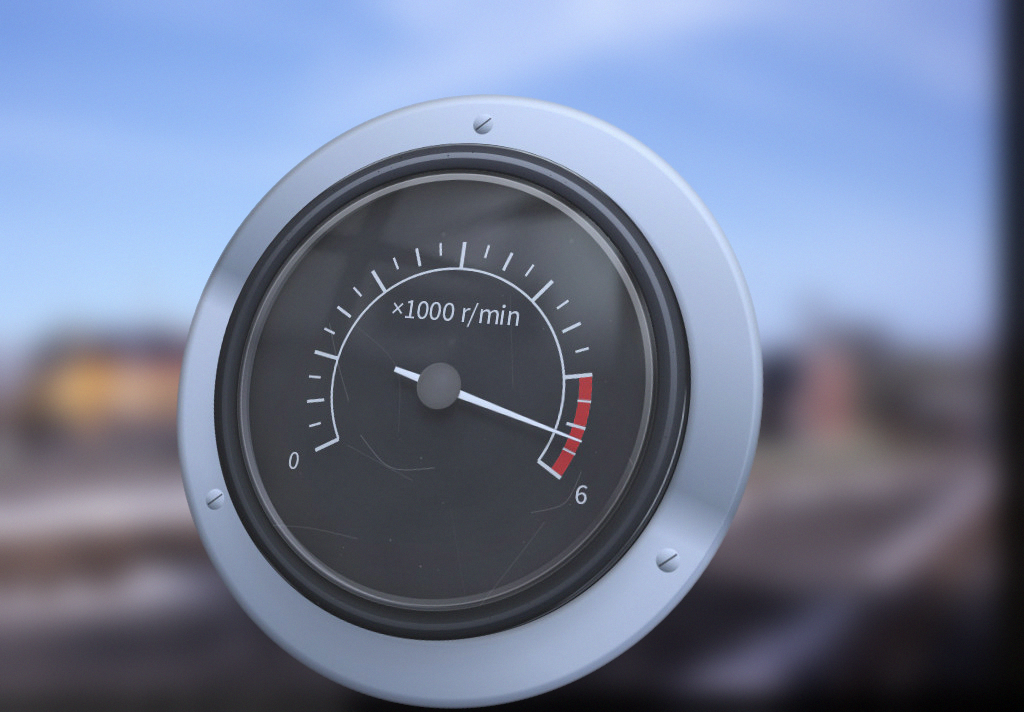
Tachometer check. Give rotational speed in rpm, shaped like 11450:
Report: 5625
